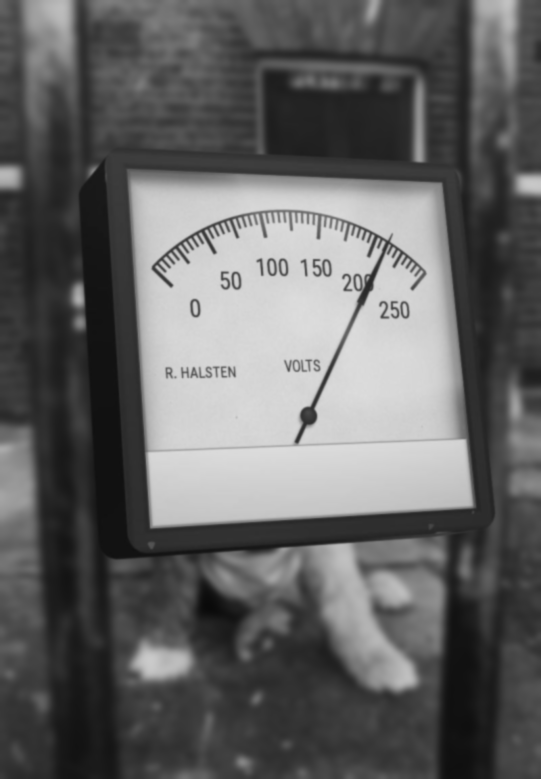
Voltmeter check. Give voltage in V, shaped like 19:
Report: 210
